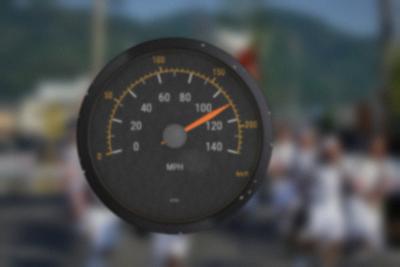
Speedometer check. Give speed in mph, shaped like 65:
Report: 110
